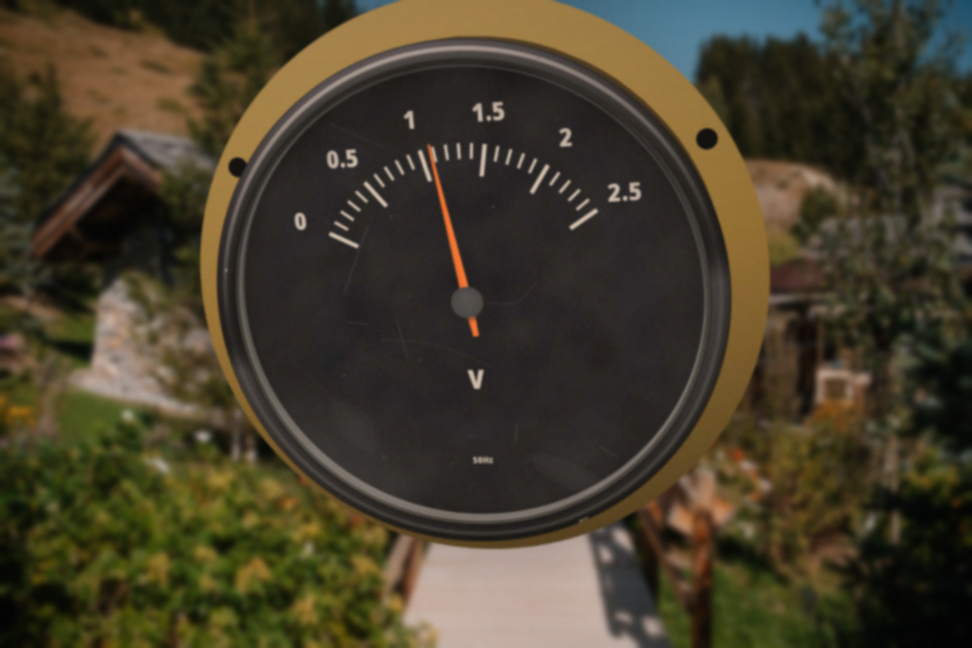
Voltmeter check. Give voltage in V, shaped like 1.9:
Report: 1.1
